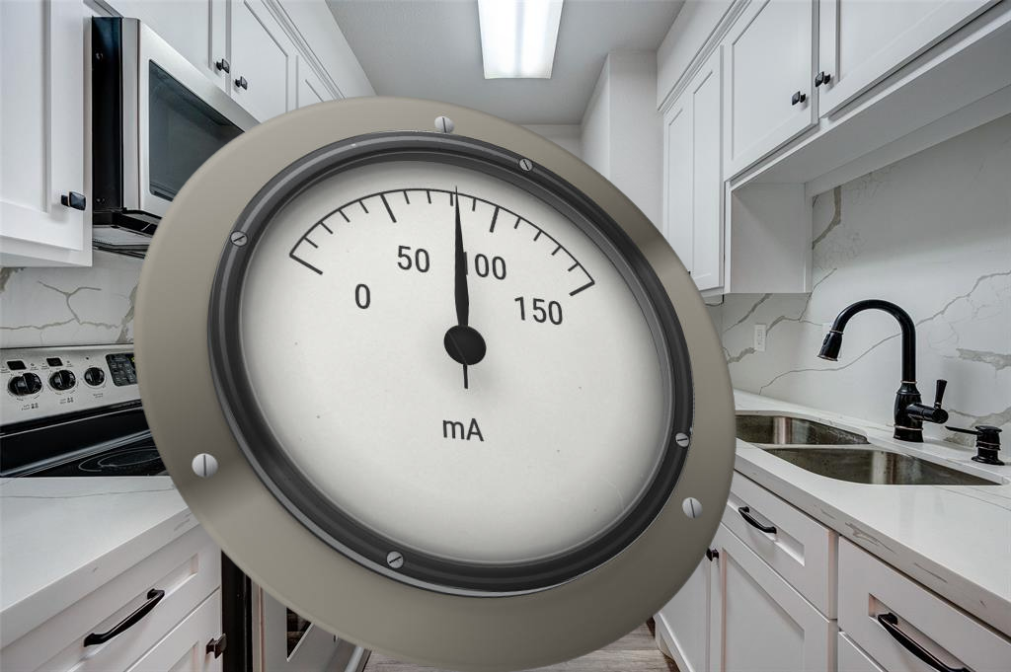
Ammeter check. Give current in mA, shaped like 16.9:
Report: 80
